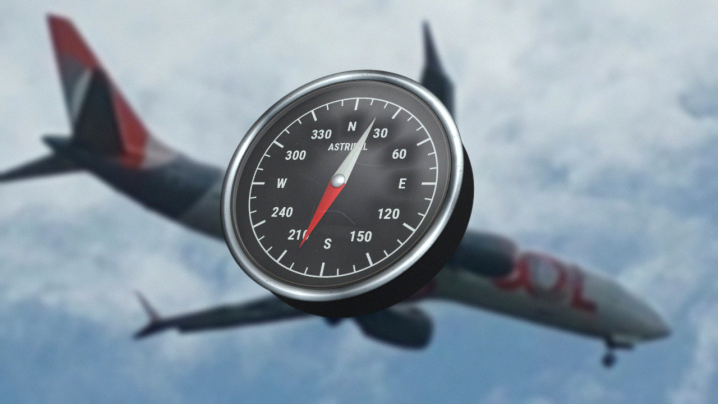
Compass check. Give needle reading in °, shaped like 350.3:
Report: 200
